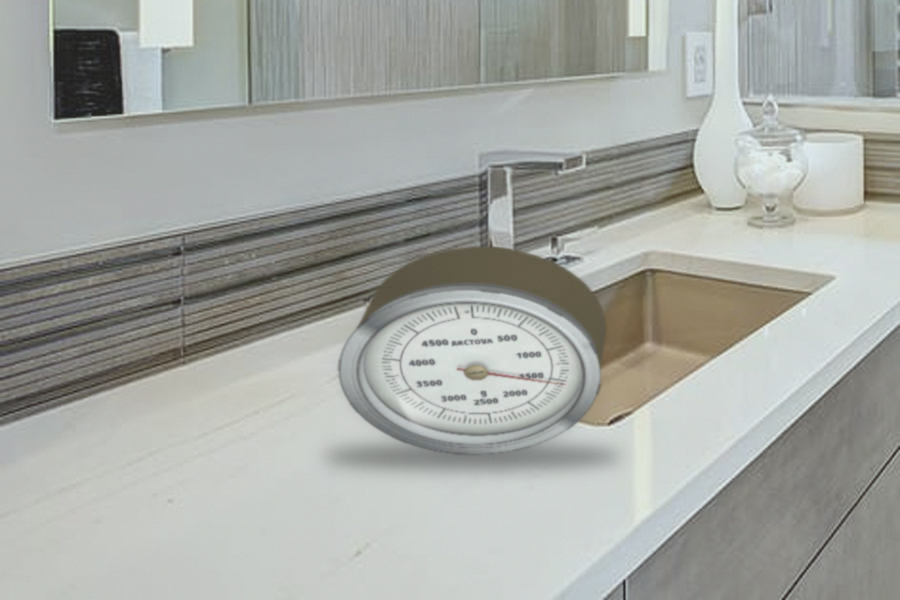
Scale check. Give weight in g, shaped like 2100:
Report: 1500
